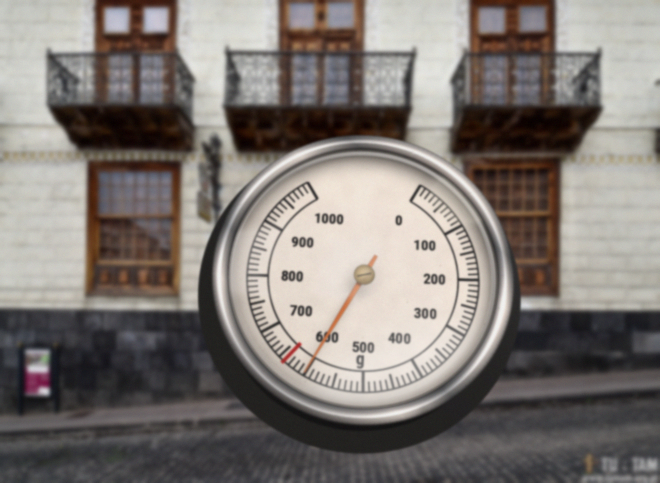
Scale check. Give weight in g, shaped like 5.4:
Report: 600
